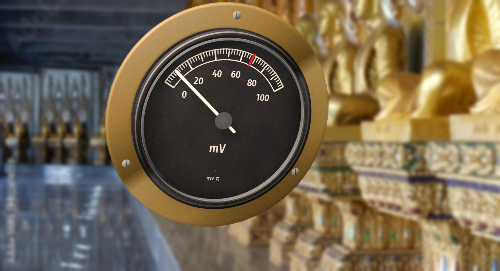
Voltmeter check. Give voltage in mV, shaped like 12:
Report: 10
